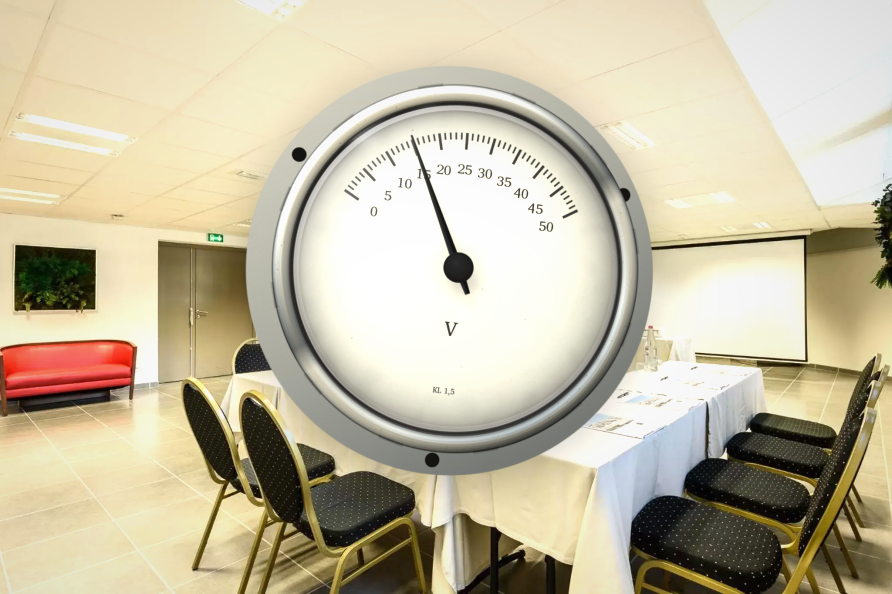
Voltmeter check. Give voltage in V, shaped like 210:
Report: 15
